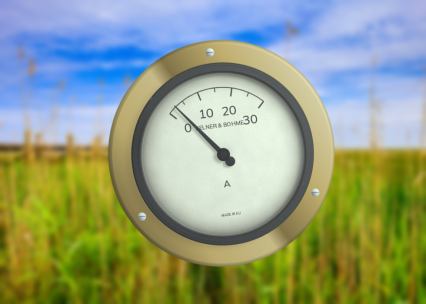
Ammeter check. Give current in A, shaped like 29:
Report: 2.5
